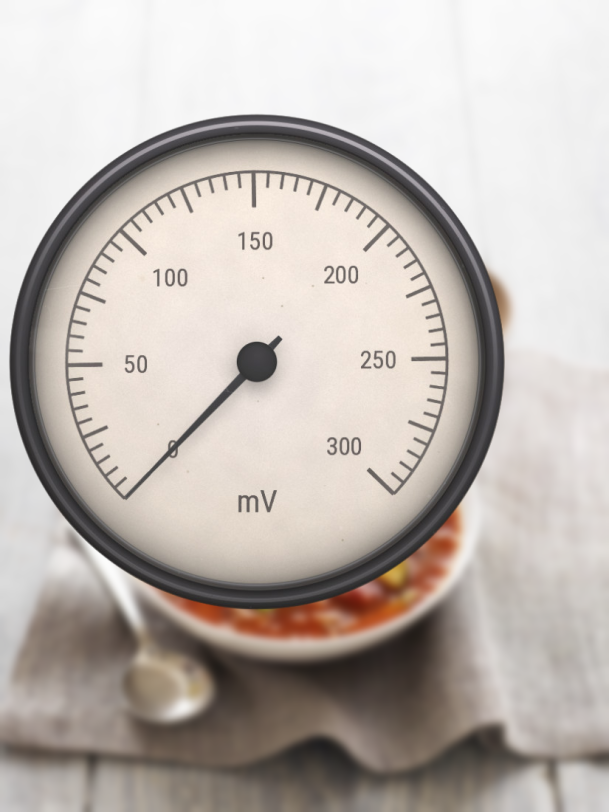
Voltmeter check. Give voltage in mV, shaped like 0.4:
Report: 0
